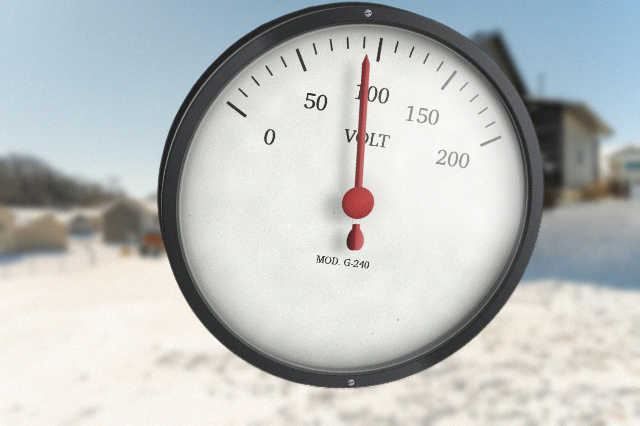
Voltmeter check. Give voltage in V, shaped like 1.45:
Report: 90
